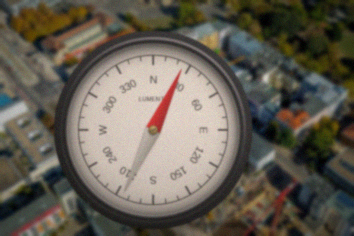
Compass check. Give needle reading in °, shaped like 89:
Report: 25
